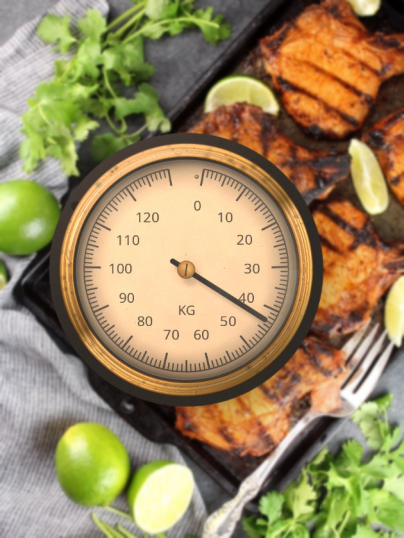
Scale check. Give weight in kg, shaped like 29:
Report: 43
